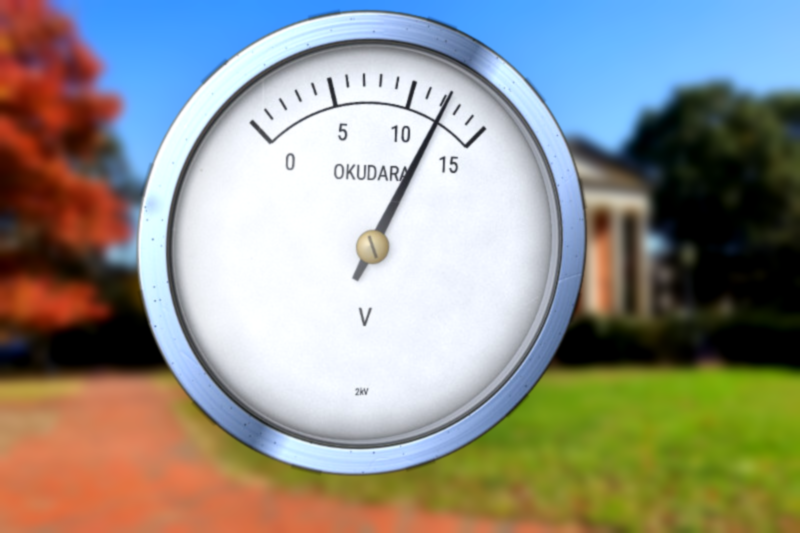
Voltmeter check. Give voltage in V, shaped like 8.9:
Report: 12
